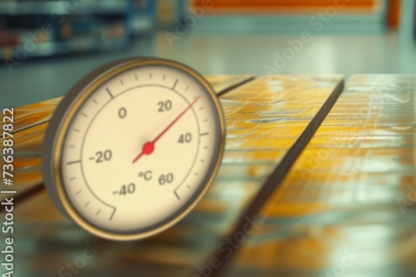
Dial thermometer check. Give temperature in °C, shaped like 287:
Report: 28
